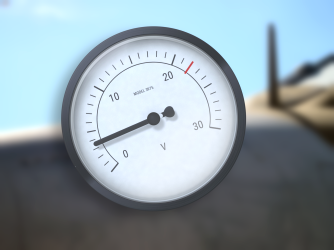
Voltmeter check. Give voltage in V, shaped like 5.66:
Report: 3.5
